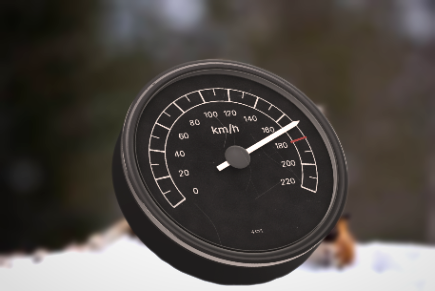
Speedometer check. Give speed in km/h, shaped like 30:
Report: 170
